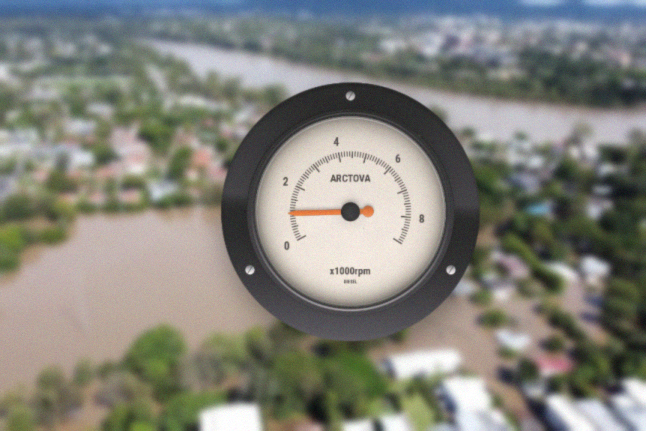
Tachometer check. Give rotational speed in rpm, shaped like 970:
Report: 1000
